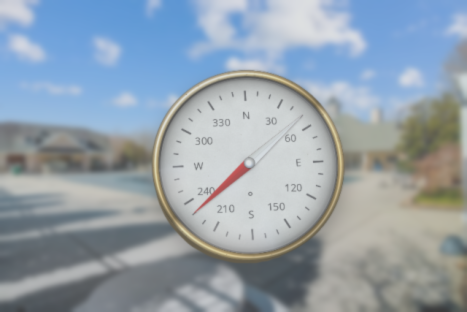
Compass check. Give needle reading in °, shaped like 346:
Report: 230
